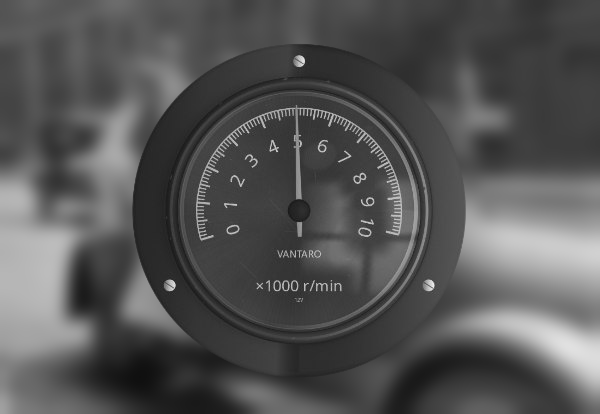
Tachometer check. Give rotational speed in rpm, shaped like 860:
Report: 5000
